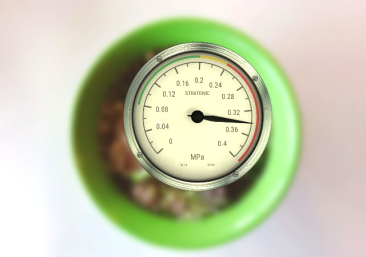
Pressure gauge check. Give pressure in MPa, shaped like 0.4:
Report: 0.34
